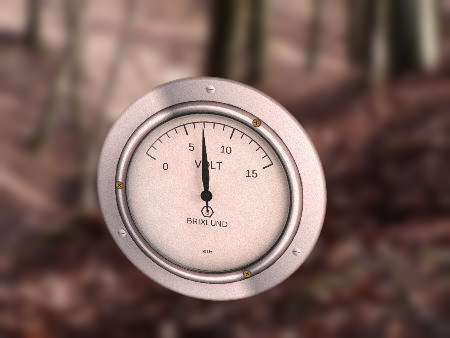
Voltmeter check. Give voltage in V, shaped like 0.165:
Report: 7
